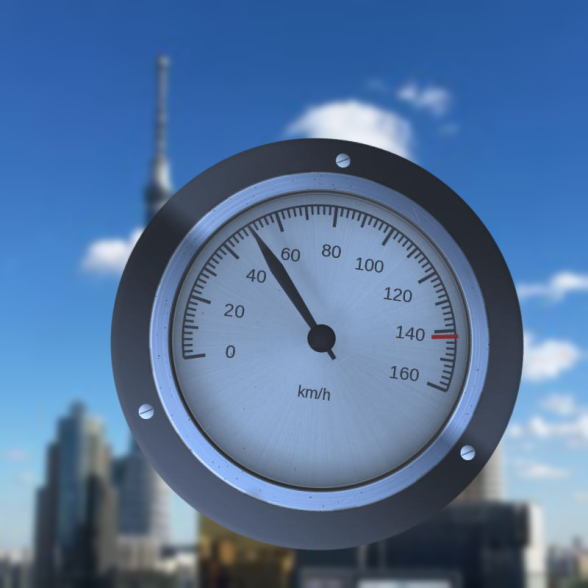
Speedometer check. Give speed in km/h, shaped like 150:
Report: 50
